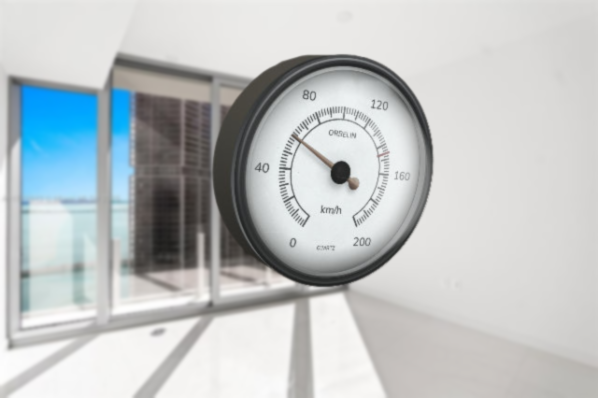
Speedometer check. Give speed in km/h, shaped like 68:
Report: 60
